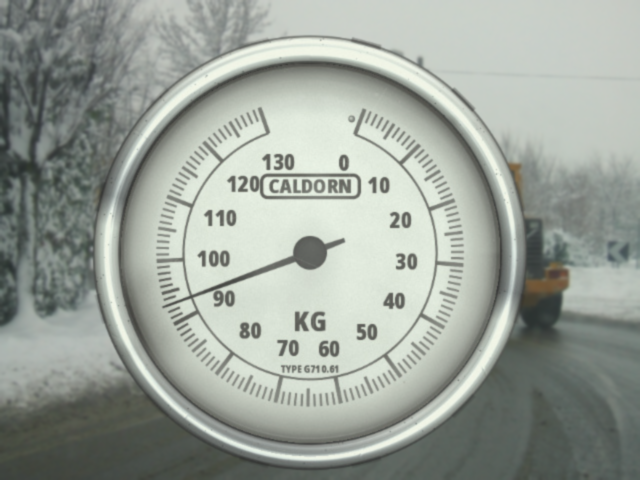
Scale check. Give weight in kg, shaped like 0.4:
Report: 93
